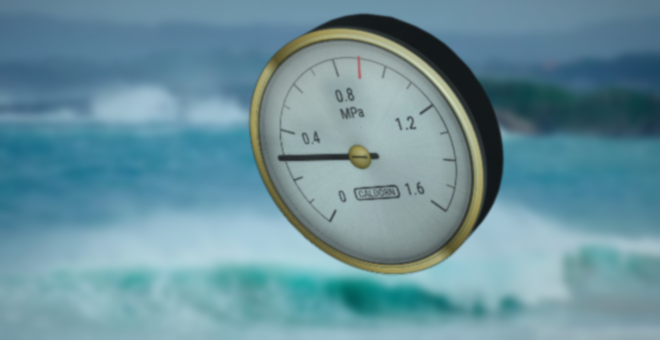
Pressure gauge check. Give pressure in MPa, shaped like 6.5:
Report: 0.3
